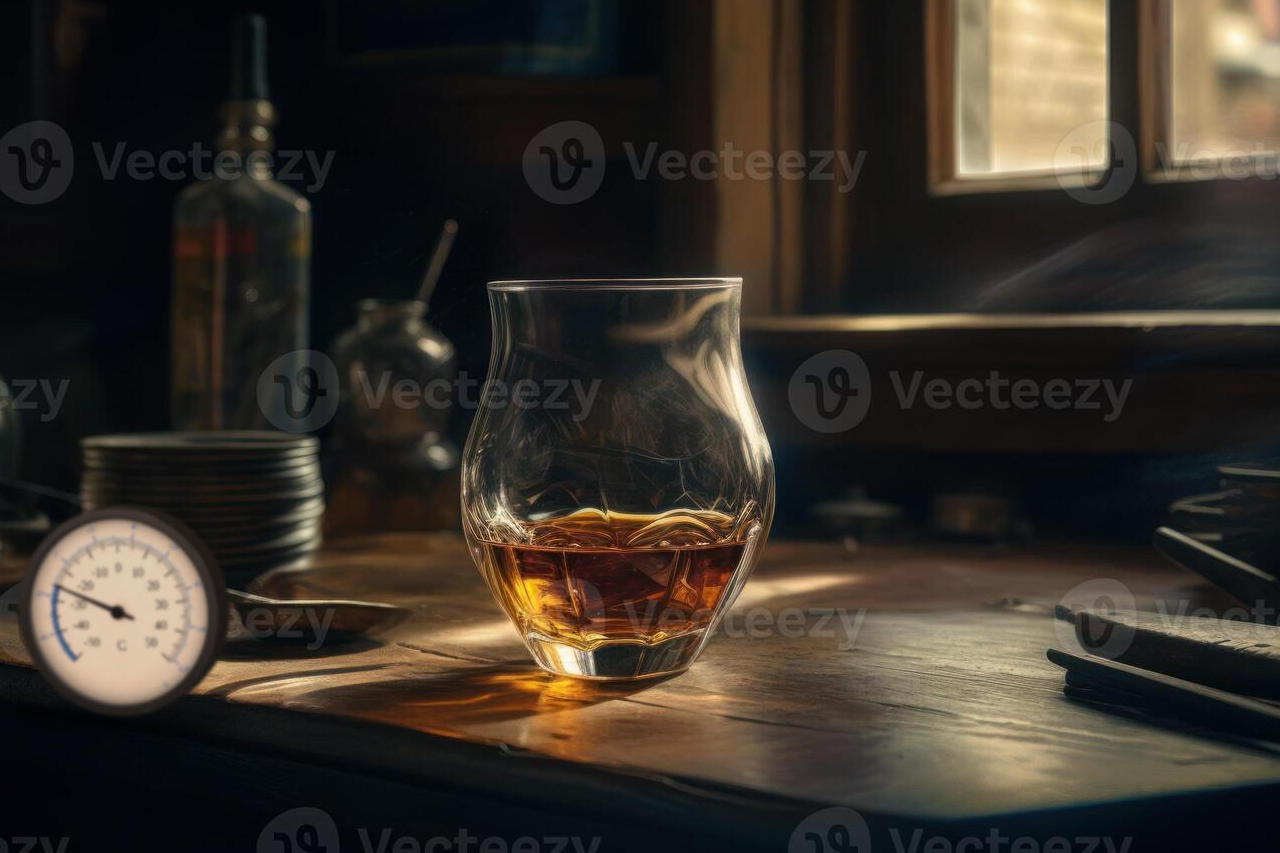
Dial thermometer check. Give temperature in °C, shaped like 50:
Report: -25
